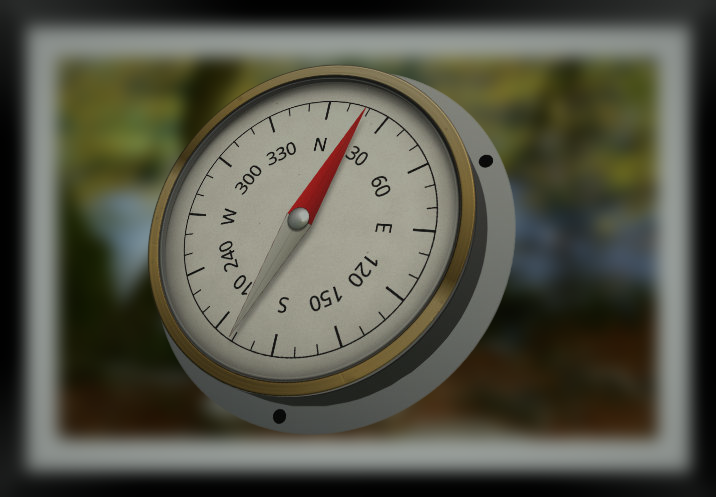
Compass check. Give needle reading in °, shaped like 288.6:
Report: 20
